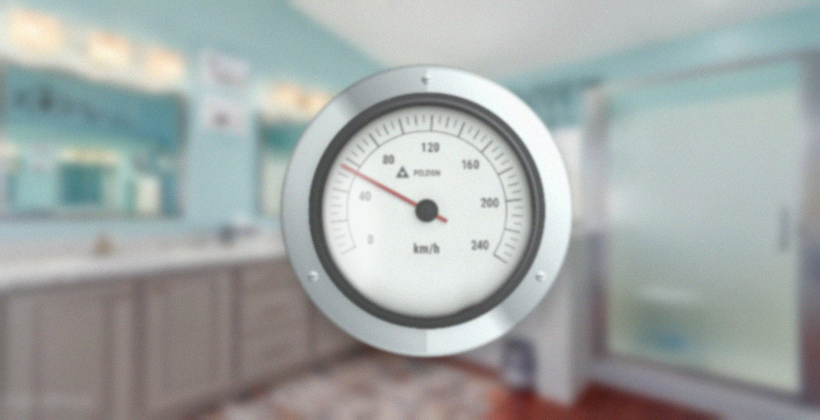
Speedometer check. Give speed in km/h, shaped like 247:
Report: 55
